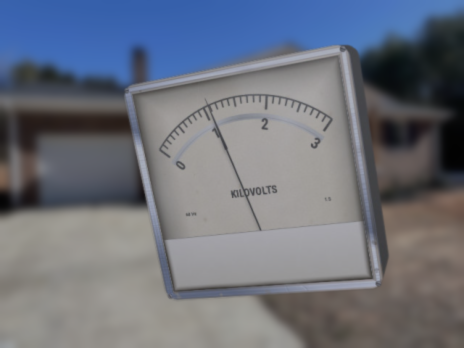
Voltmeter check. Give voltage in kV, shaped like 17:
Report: 1.1
